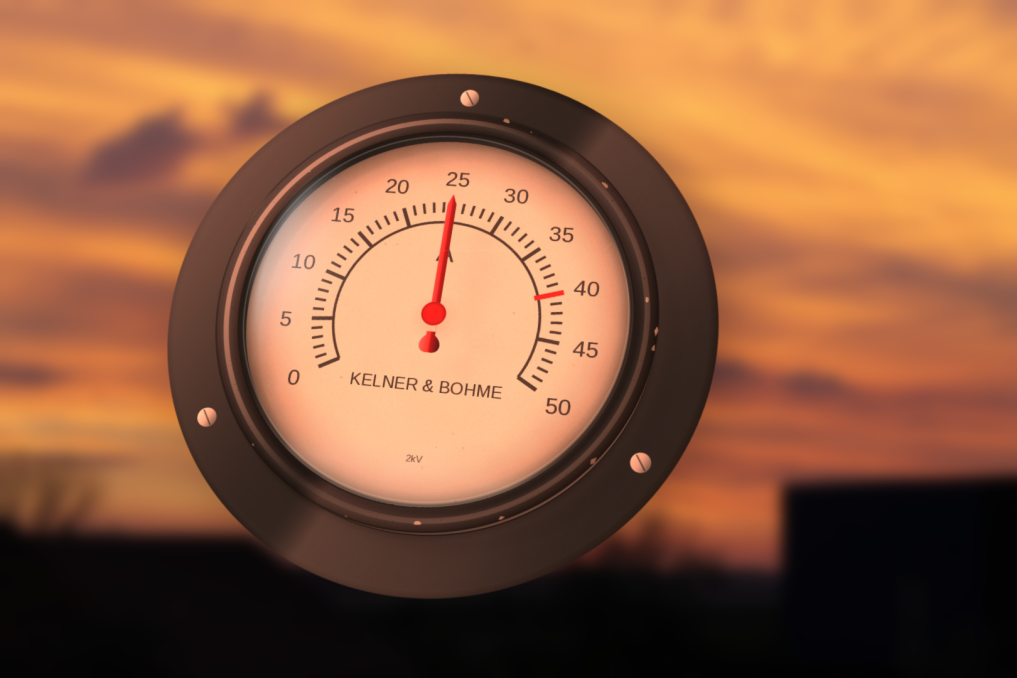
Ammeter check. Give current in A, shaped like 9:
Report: 25
